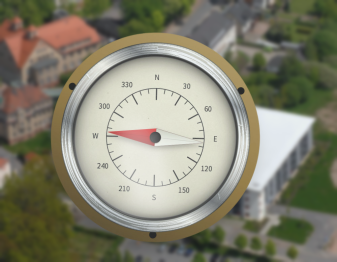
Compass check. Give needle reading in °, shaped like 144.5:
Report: 275
